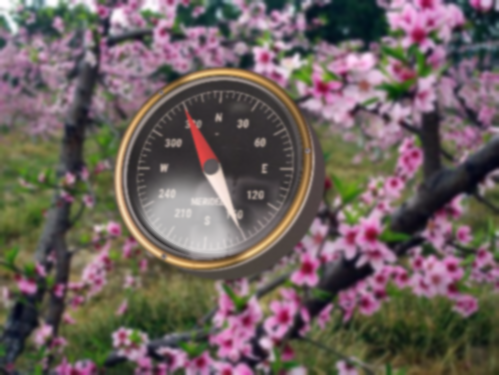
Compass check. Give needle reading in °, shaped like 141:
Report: 330
